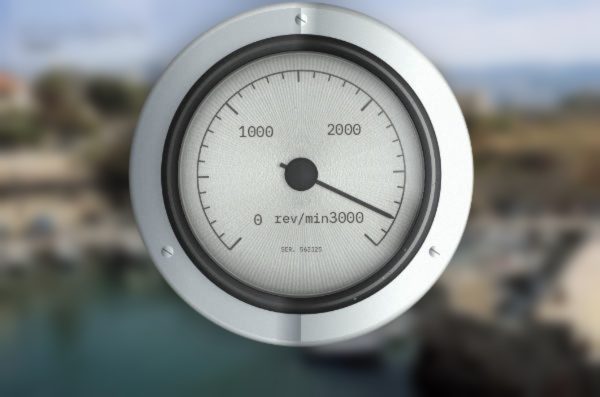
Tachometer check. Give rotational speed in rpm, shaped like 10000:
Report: 2800
